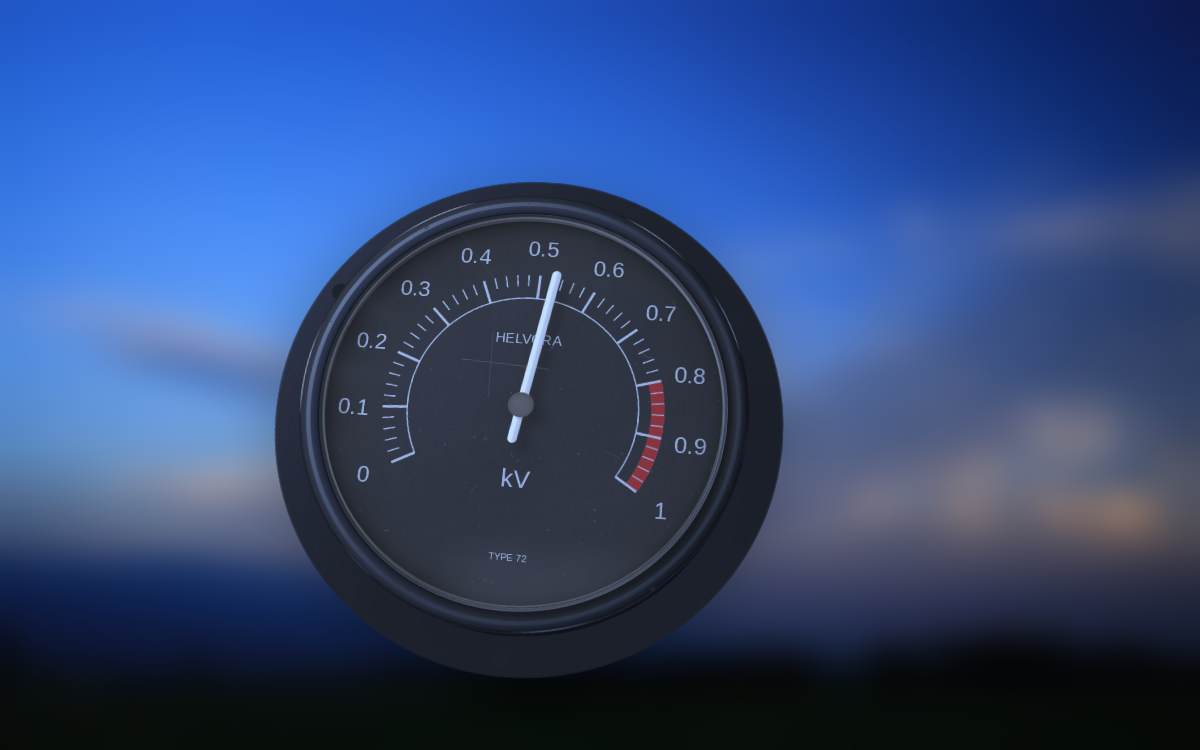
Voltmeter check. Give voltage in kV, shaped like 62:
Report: 0.53
